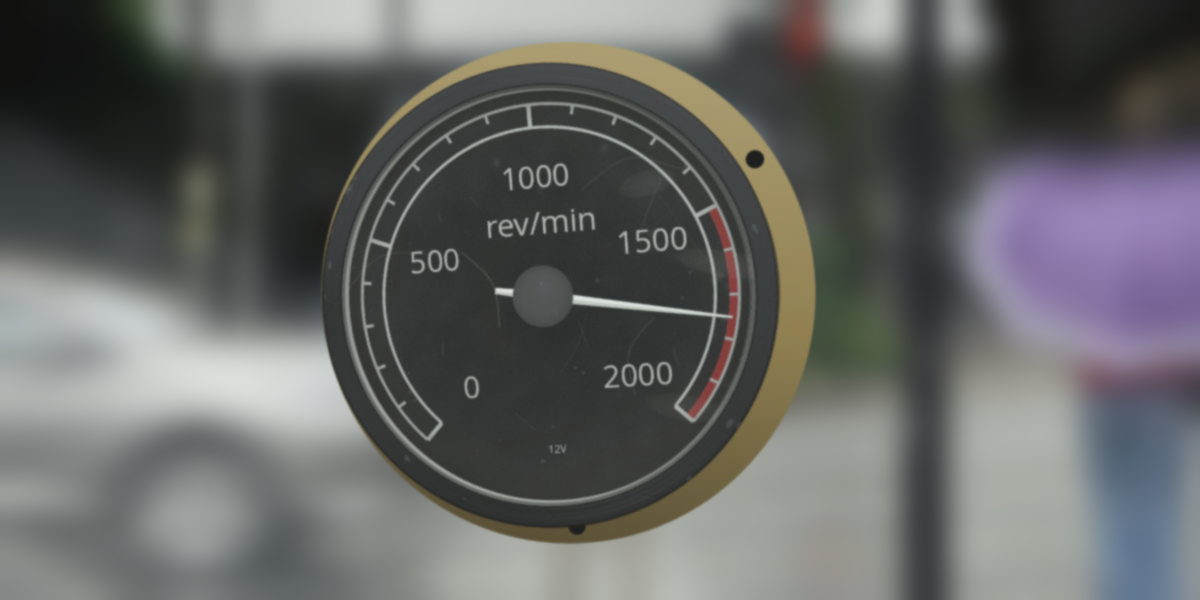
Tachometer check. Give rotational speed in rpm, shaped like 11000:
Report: 1750
